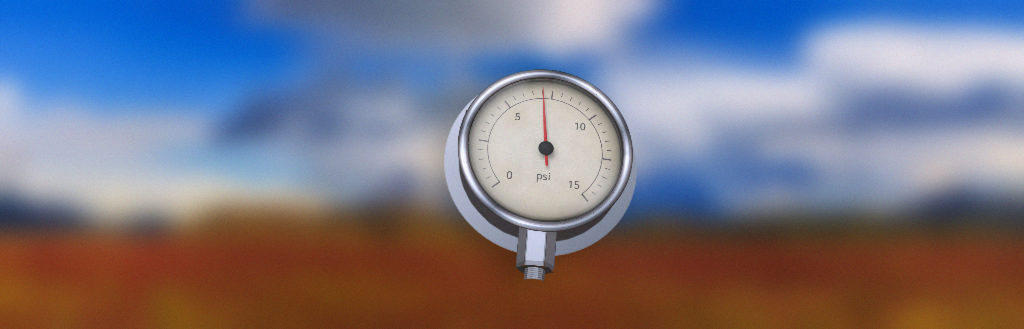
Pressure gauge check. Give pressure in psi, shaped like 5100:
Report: 7
